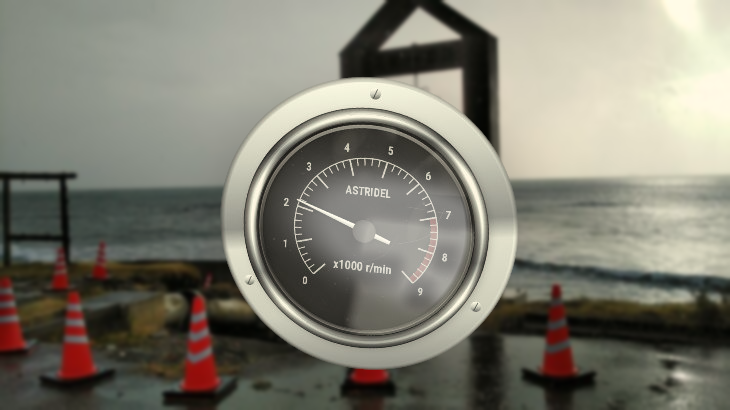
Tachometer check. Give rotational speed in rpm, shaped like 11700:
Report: 2200
